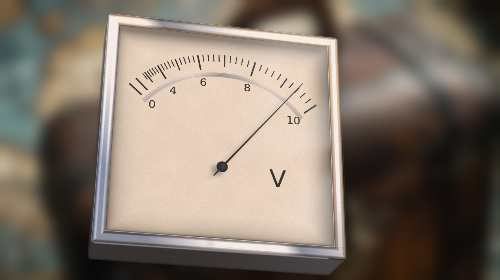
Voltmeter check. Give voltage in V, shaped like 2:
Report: 9.4
